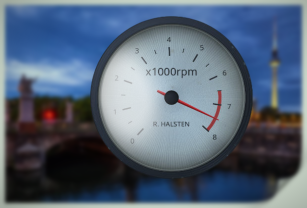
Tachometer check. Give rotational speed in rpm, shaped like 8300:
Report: 7500
